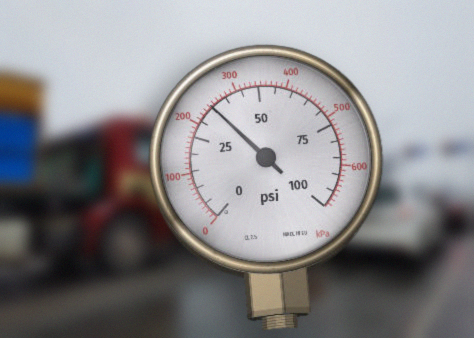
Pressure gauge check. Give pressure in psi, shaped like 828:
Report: 35
